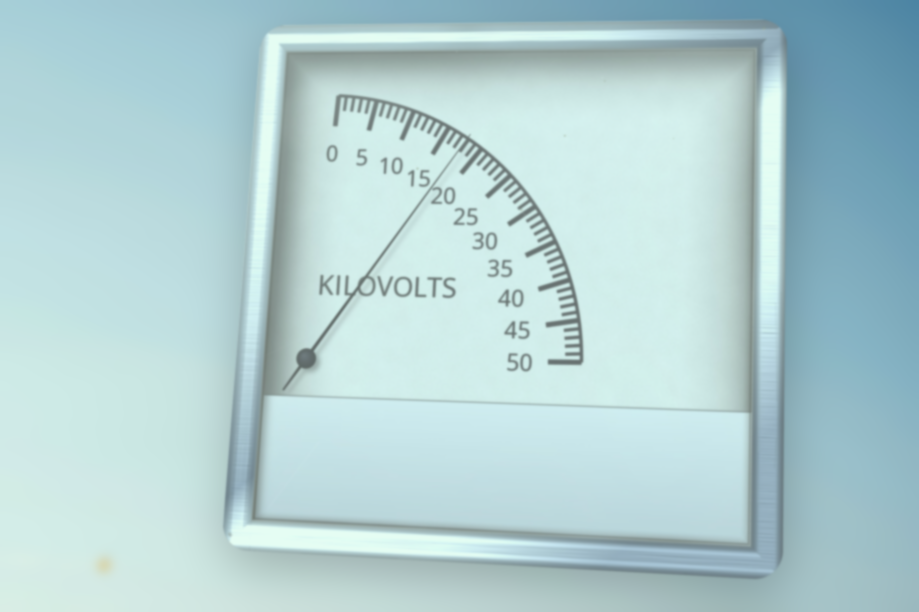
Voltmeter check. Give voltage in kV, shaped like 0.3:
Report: 18
